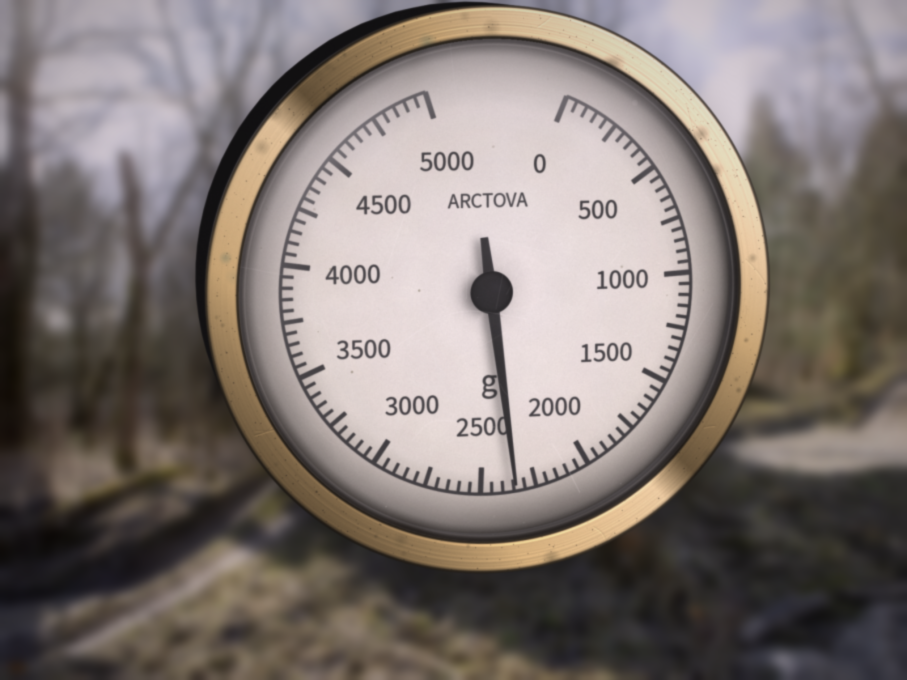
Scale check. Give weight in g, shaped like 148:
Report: 2350
